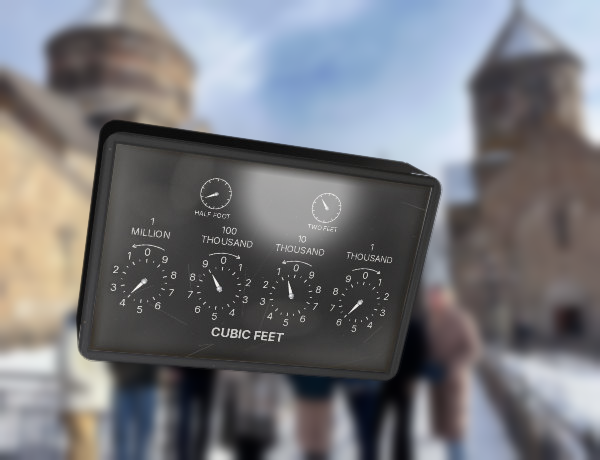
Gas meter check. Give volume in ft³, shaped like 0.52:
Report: 390600
